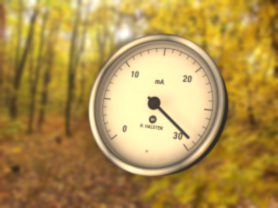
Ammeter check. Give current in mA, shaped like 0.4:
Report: 29
